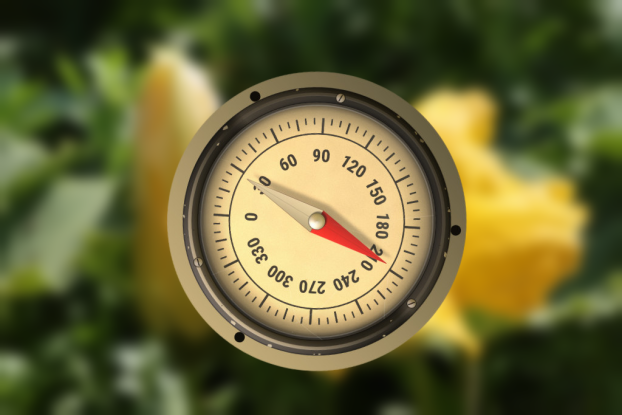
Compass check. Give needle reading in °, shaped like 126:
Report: 207.5
